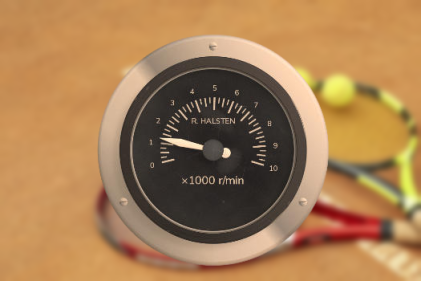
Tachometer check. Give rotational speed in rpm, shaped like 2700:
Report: 1250
